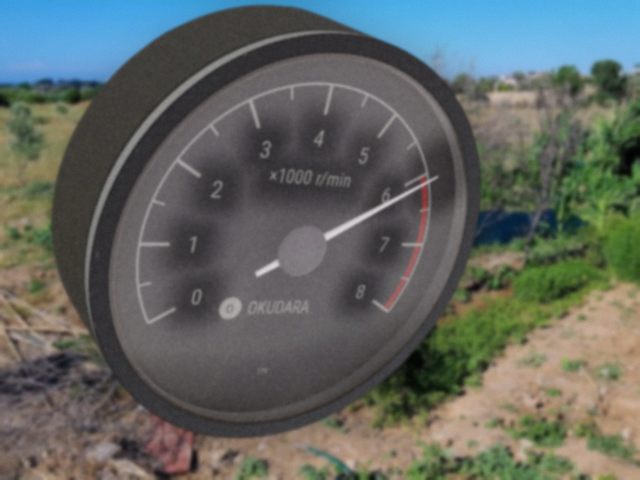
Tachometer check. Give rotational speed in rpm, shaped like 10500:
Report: 6000
